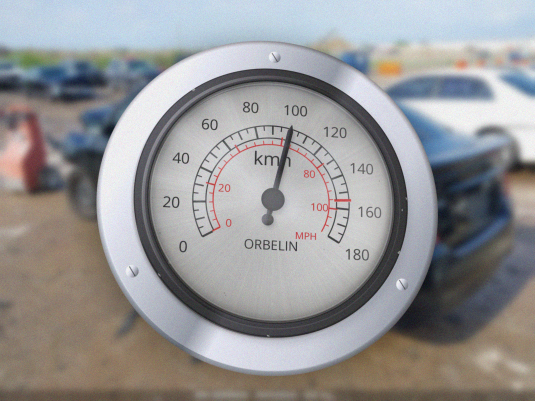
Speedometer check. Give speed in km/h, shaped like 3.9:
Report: 100
